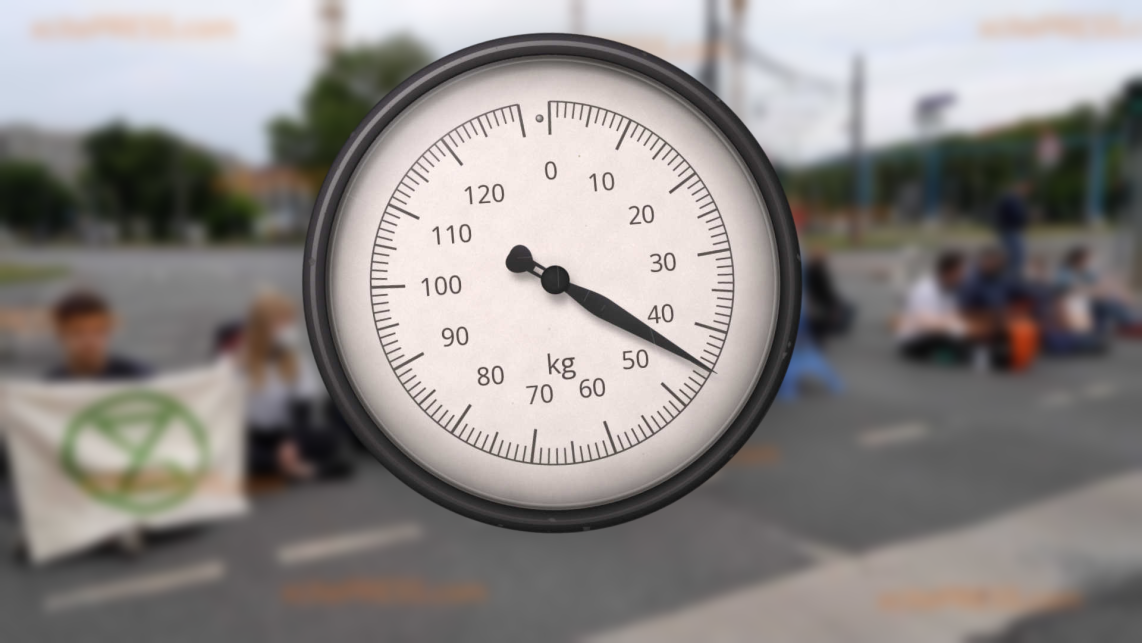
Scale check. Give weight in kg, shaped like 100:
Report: 45
